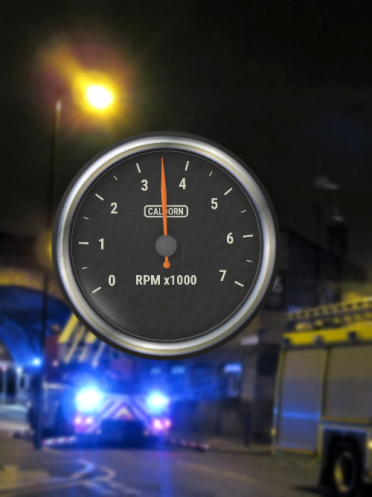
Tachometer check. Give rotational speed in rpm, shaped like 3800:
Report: 3500
